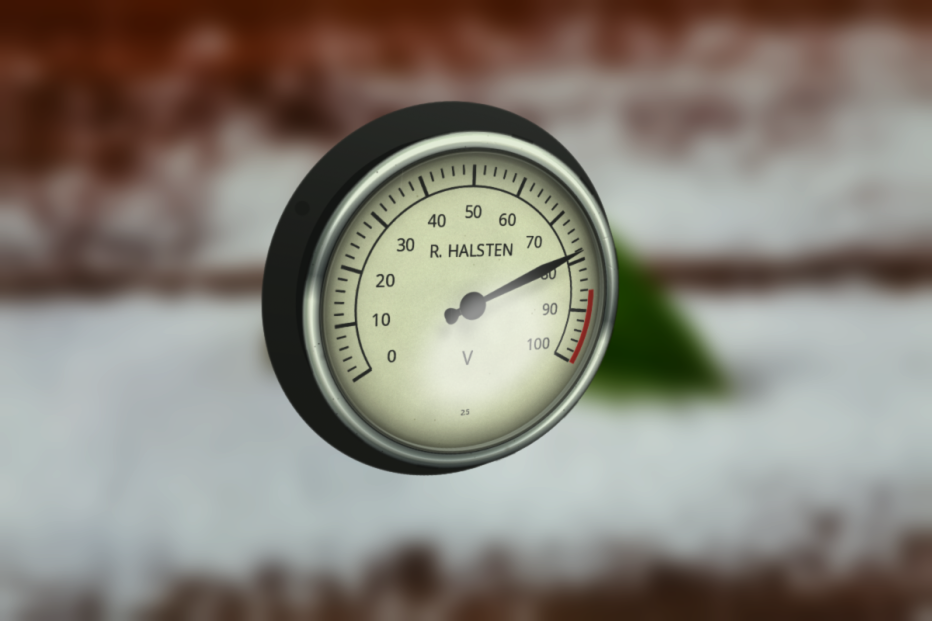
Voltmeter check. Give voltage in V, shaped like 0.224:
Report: 78
